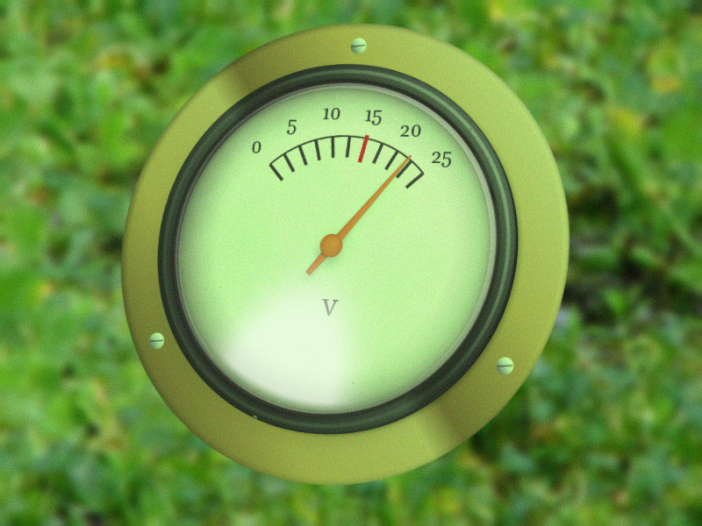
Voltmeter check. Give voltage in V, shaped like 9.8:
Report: 22.5
